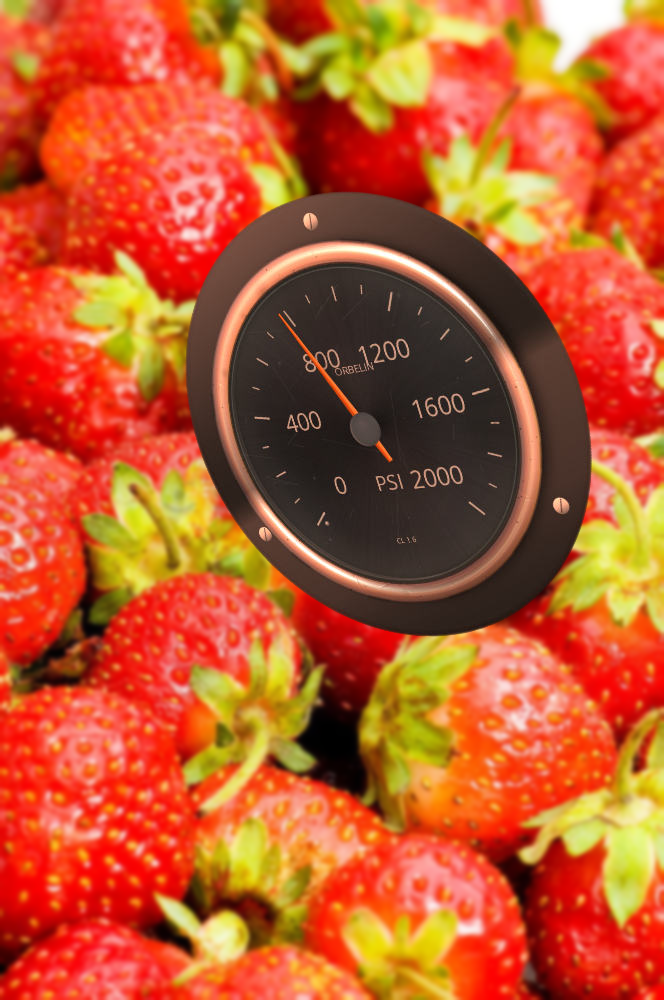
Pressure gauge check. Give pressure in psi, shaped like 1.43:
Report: 800
